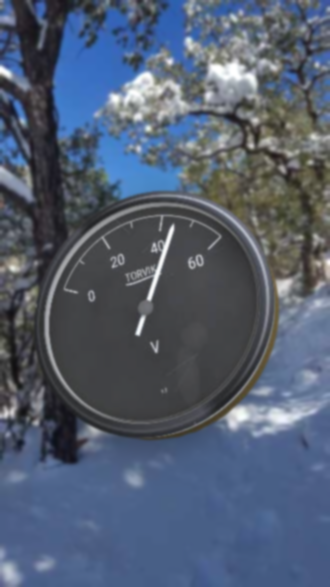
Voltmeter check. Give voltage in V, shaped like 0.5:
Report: 45
